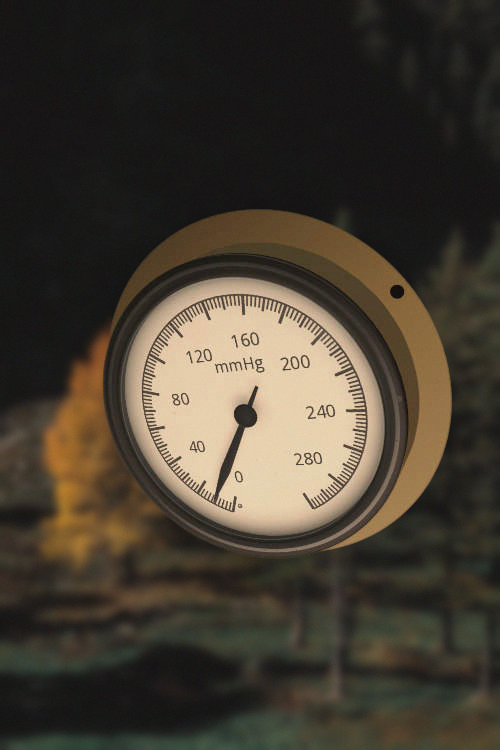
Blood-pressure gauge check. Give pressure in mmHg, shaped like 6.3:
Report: 10
